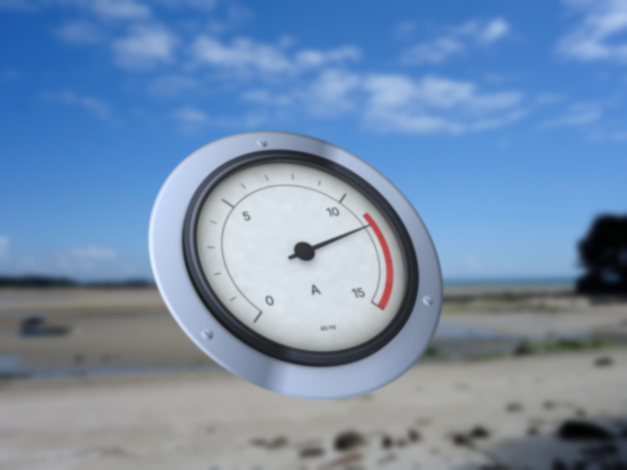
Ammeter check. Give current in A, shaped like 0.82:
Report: 11.5
